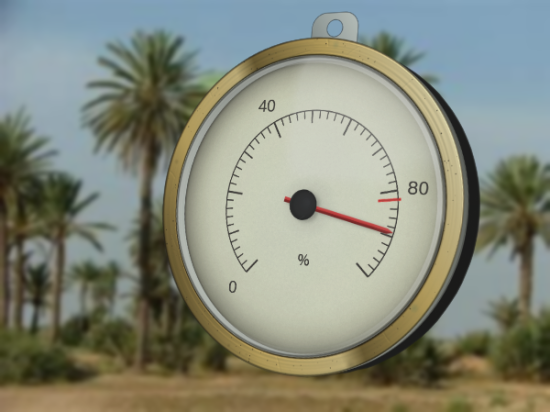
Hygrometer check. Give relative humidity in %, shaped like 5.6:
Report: 89
